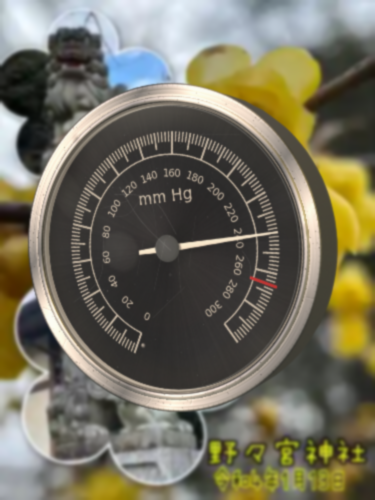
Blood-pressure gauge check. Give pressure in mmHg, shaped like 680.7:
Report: 240
